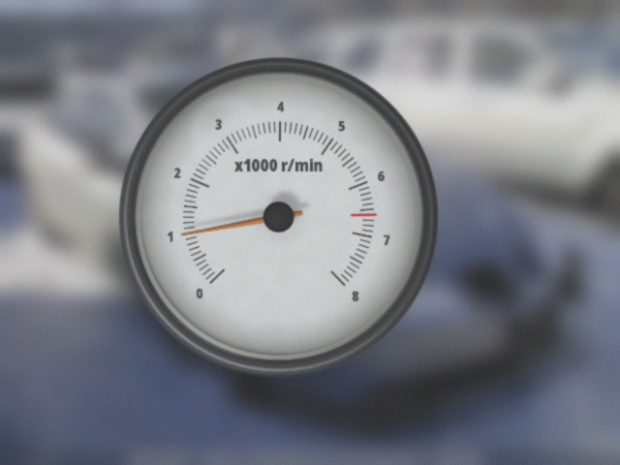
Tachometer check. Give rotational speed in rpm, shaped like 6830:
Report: 1000
